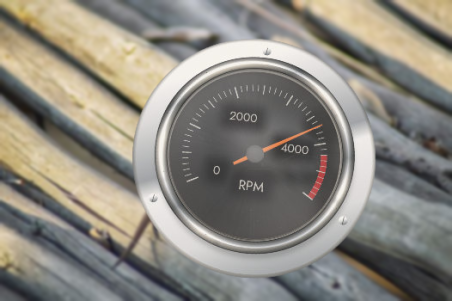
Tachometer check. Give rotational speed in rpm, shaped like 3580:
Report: 3700
